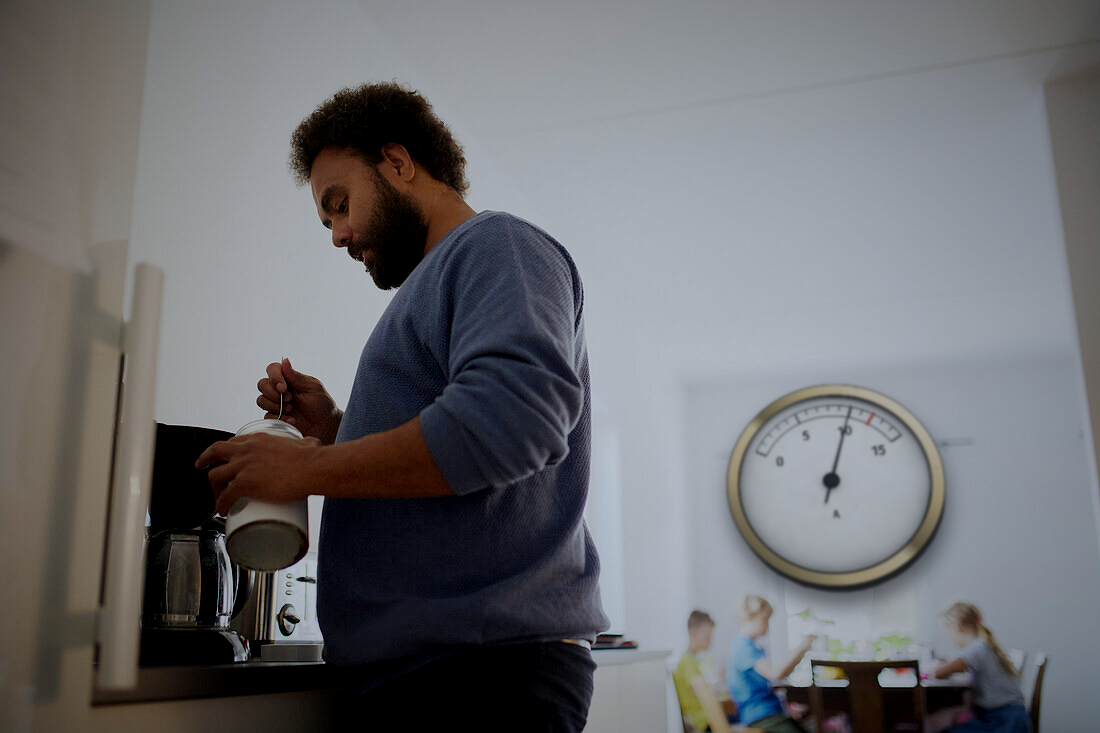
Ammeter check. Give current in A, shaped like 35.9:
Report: 10
